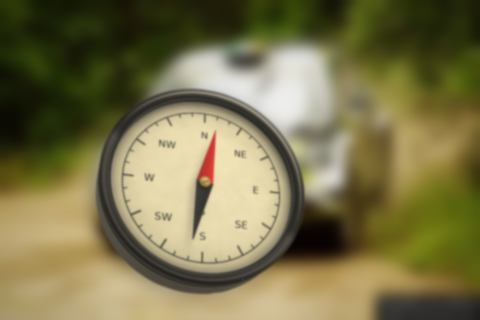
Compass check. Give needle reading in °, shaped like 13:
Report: 10
